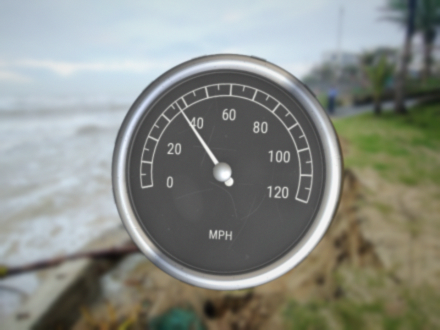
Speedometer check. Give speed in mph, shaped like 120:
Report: 37.5
